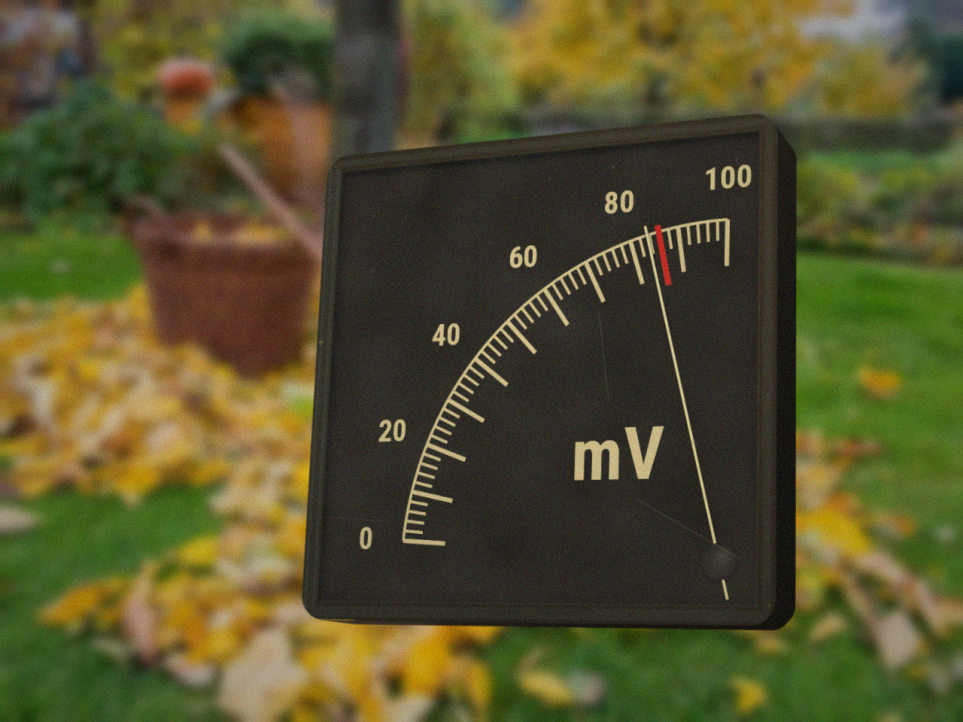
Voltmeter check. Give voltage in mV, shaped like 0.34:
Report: 84
